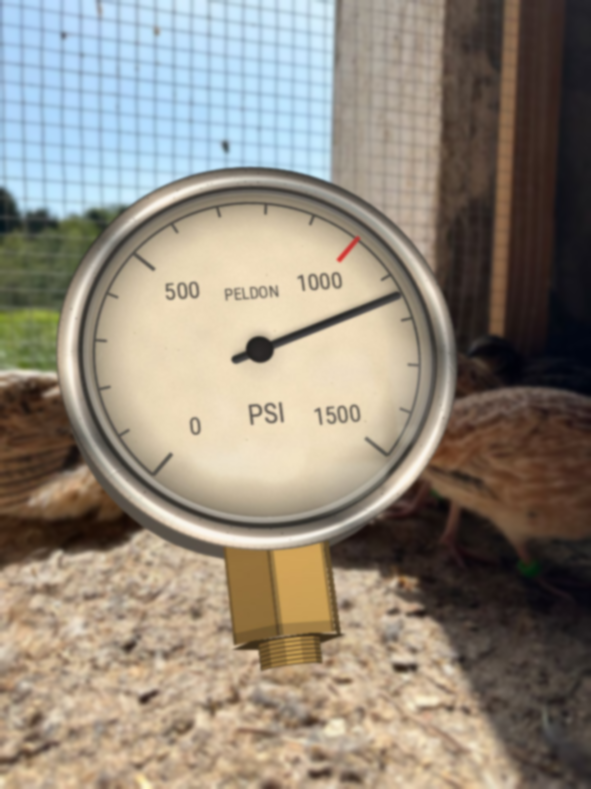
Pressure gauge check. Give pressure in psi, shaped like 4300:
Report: 1150
